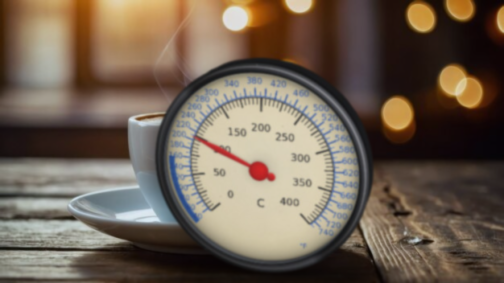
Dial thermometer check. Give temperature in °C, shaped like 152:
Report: 100
